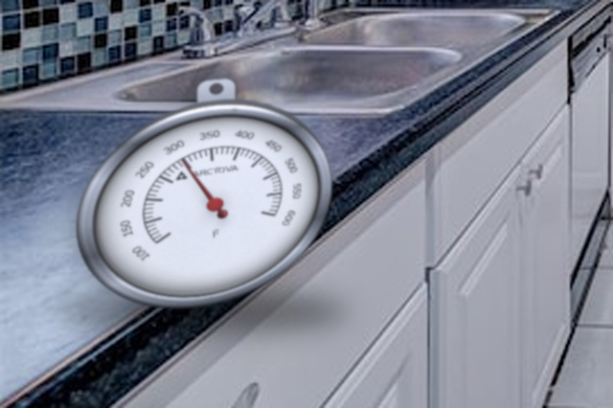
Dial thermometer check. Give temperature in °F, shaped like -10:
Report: 300
